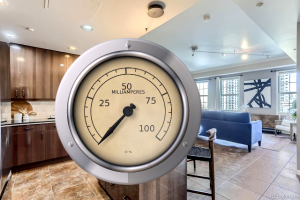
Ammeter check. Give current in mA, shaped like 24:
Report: 0
